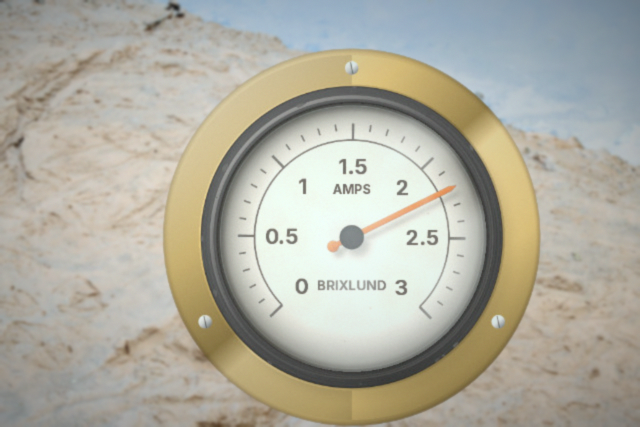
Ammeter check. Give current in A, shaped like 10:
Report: 2.2
